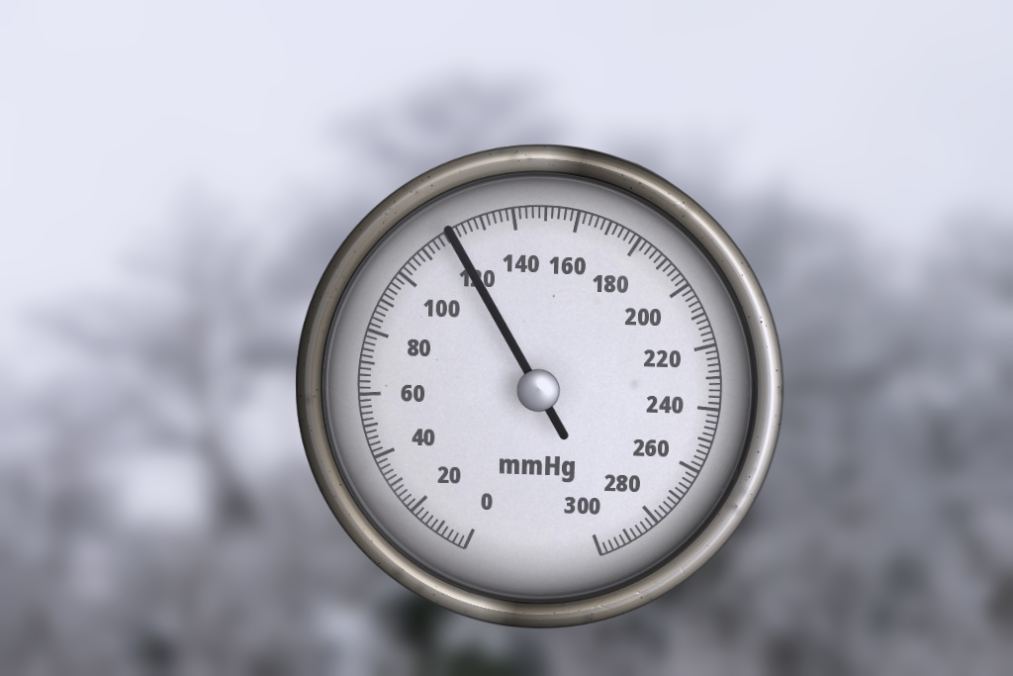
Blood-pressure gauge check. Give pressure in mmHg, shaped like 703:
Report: 120
